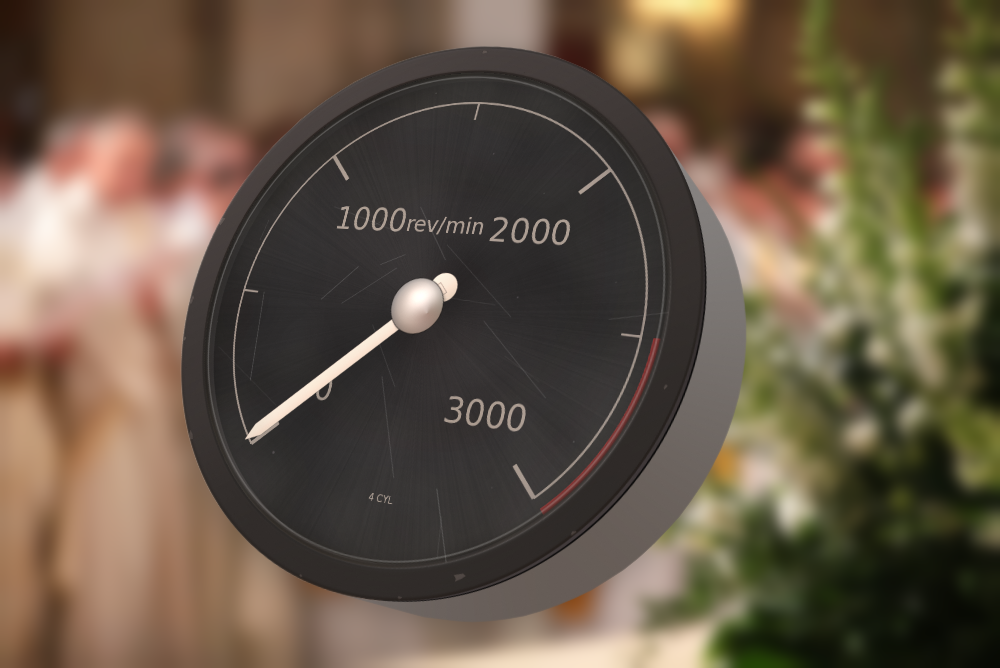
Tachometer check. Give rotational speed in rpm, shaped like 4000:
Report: 0
